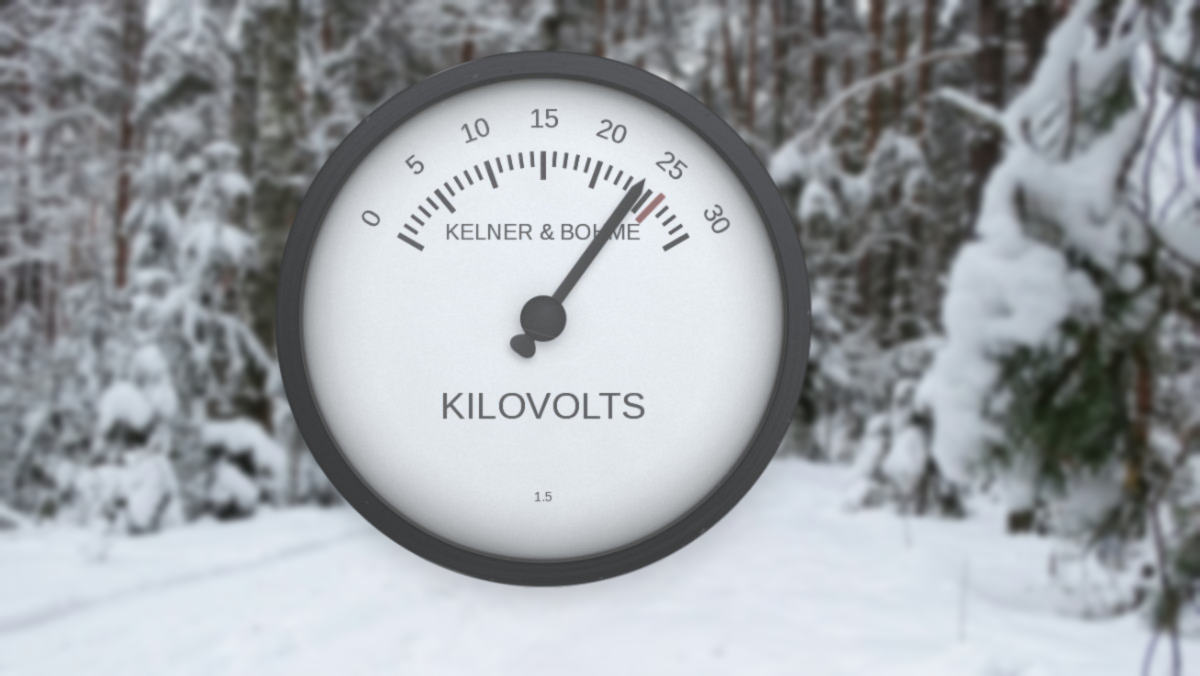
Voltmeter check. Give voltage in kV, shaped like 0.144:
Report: 24
